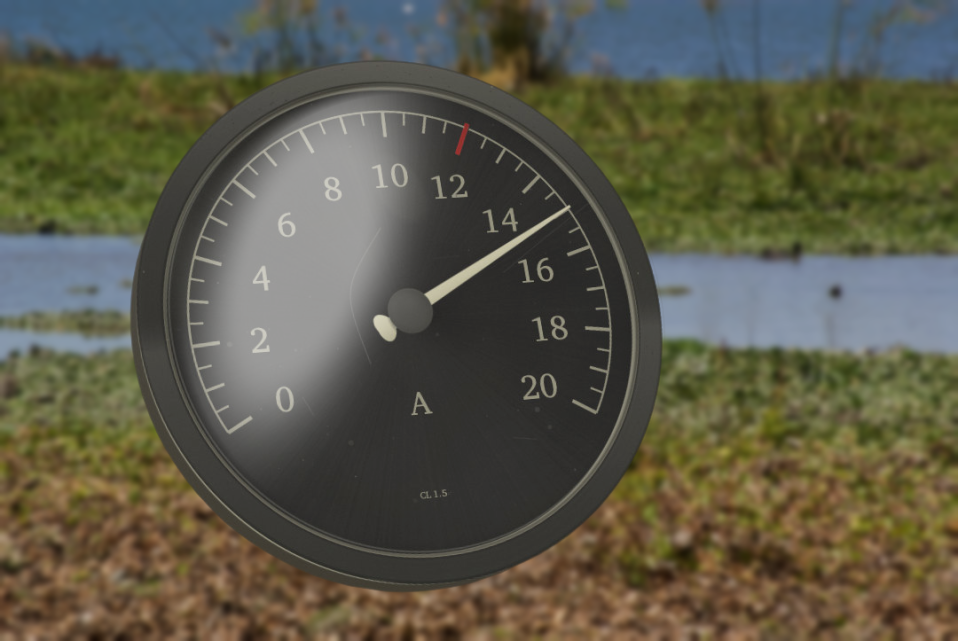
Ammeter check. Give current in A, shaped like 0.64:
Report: 15
